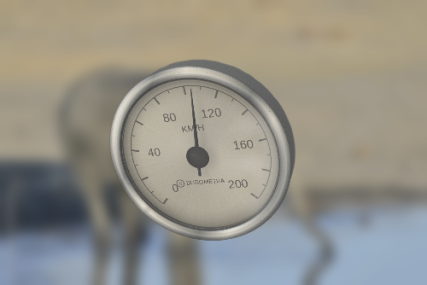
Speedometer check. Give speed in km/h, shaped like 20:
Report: 105
